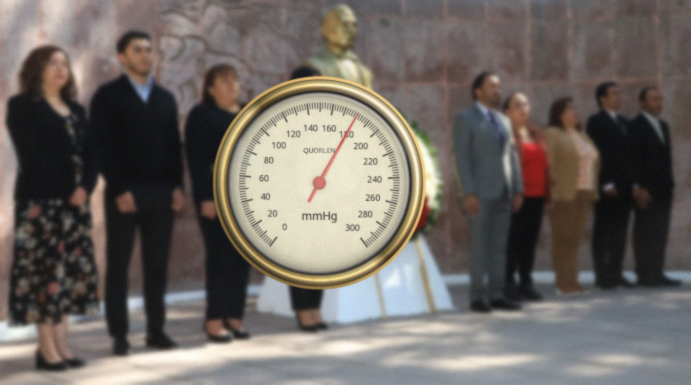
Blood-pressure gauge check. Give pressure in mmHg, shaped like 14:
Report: 180
